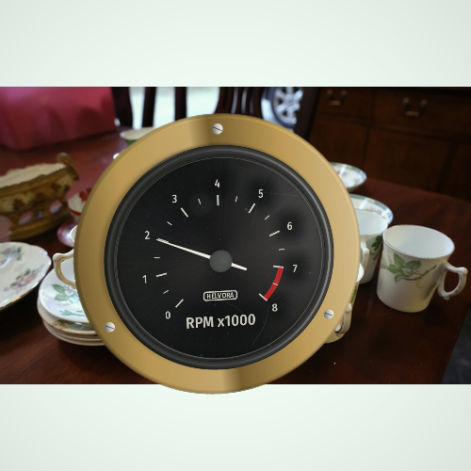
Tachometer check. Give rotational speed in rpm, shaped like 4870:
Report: 2000
